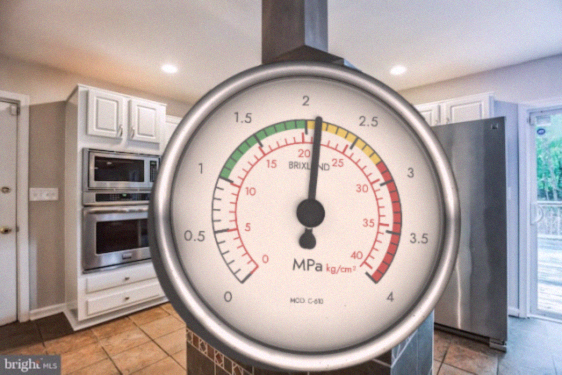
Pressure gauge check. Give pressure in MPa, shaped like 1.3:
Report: 2.1
